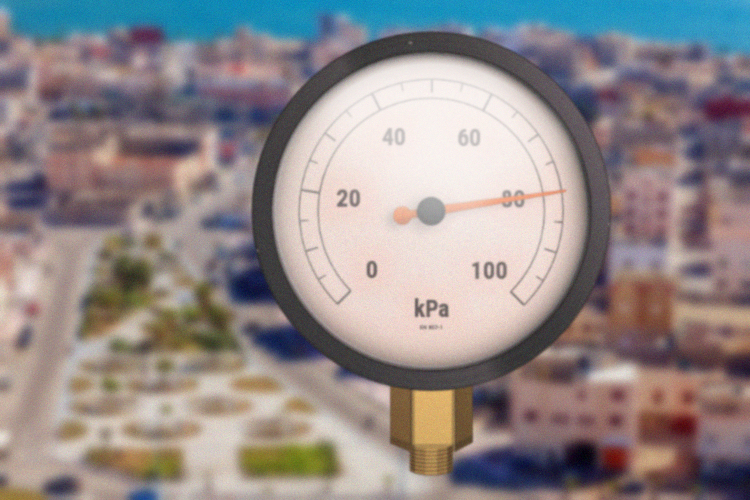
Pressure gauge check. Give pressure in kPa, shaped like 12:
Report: 80
